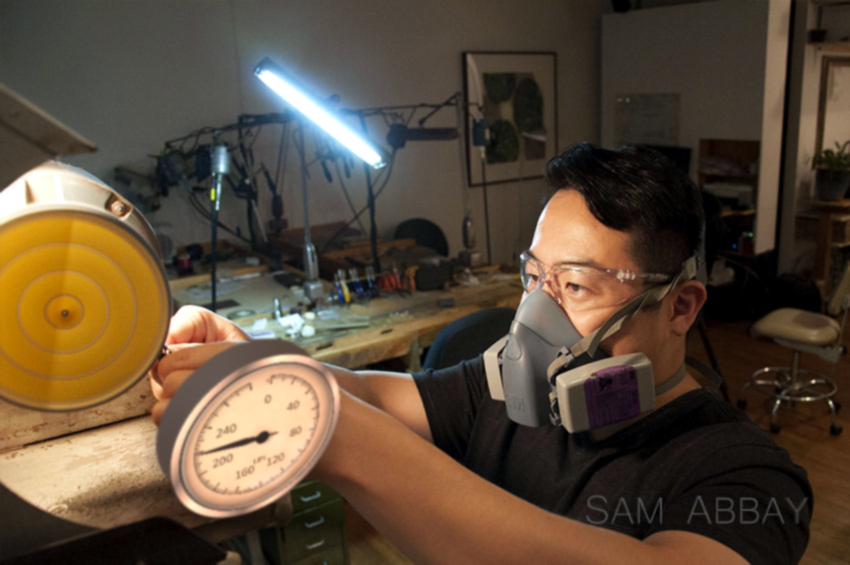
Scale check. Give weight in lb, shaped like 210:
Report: 220
